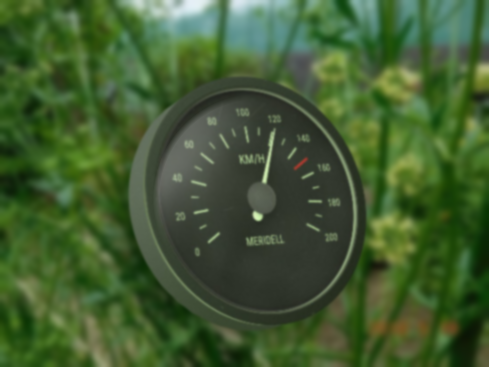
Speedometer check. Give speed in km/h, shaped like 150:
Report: 120
